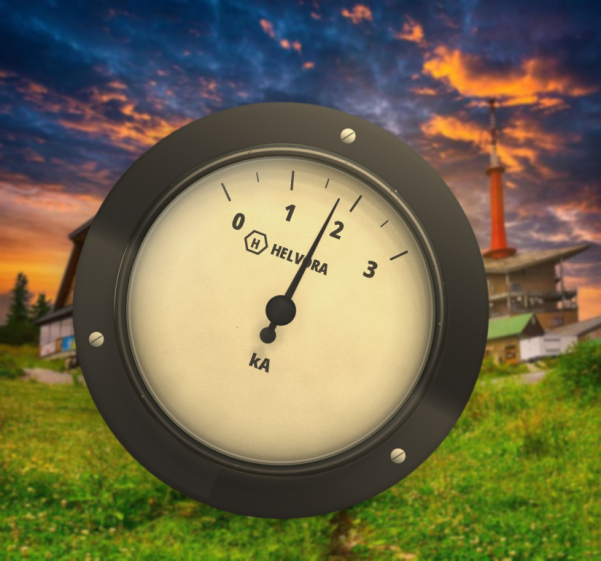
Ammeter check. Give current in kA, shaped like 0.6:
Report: 1.75
